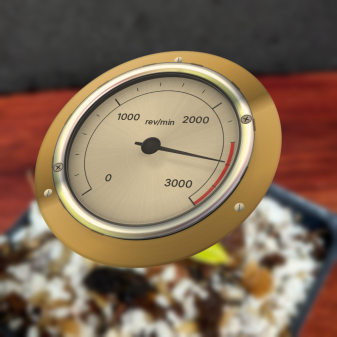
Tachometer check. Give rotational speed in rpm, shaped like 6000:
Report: 2600
